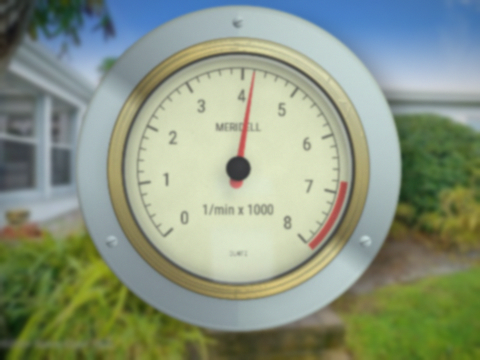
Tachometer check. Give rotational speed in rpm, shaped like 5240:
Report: 4200
